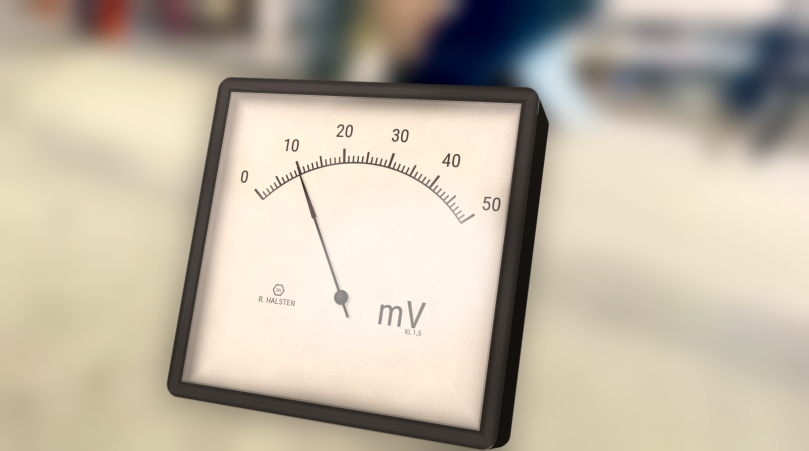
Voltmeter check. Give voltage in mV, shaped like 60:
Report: 10
